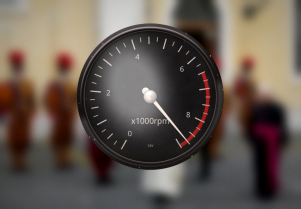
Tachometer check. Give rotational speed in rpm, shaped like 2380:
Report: 8750
